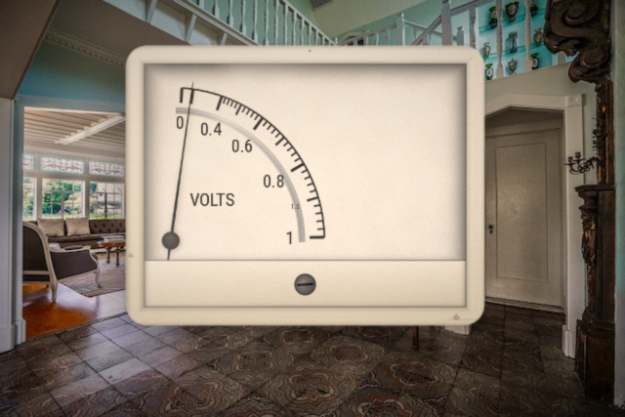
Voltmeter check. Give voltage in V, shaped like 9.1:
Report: 0.2
